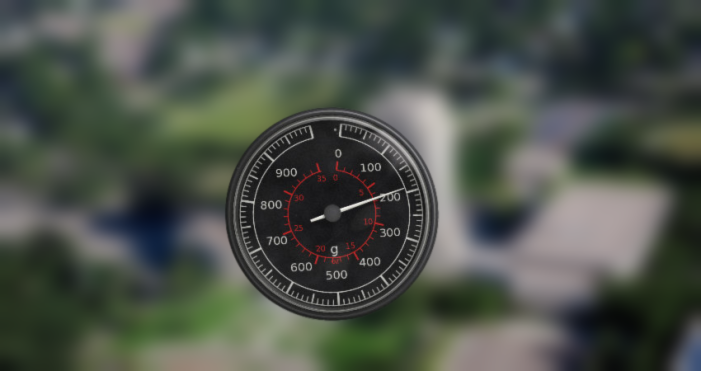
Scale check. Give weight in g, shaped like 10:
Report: 190
